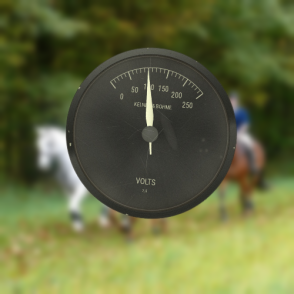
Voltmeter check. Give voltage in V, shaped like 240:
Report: 100
